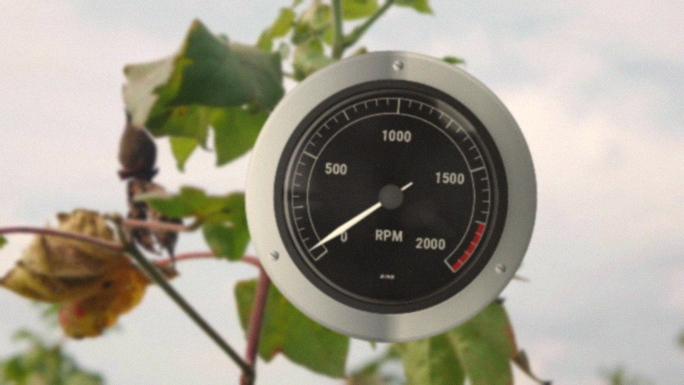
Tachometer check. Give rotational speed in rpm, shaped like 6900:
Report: 50
